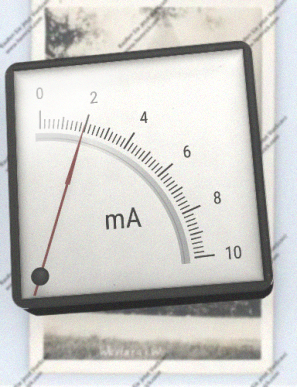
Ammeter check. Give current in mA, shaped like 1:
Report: 2
